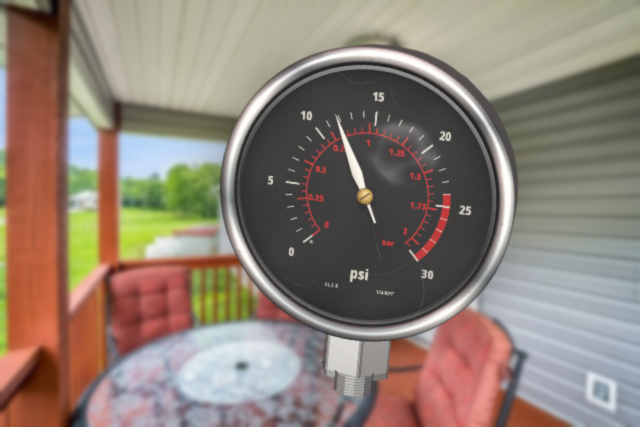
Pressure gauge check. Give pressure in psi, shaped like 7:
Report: 12
